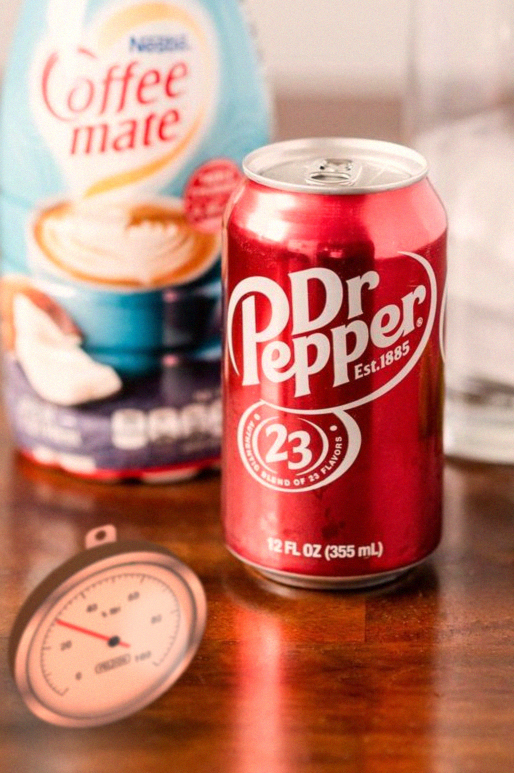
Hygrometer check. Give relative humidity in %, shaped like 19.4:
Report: 30
